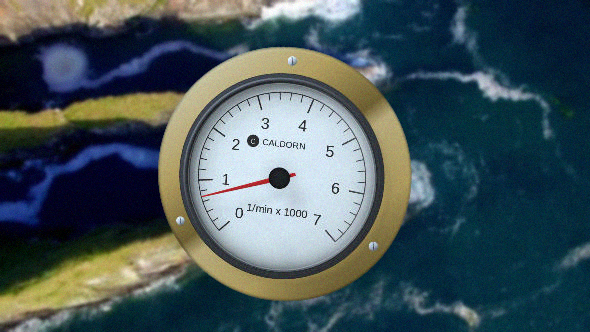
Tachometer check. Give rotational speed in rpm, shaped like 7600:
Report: 700
